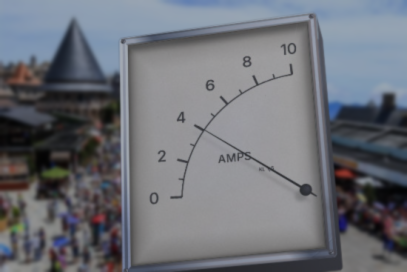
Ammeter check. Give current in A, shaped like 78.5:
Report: 4
